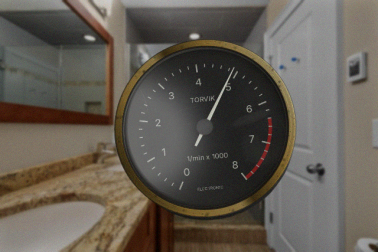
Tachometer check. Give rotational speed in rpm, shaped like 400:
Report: 4900
